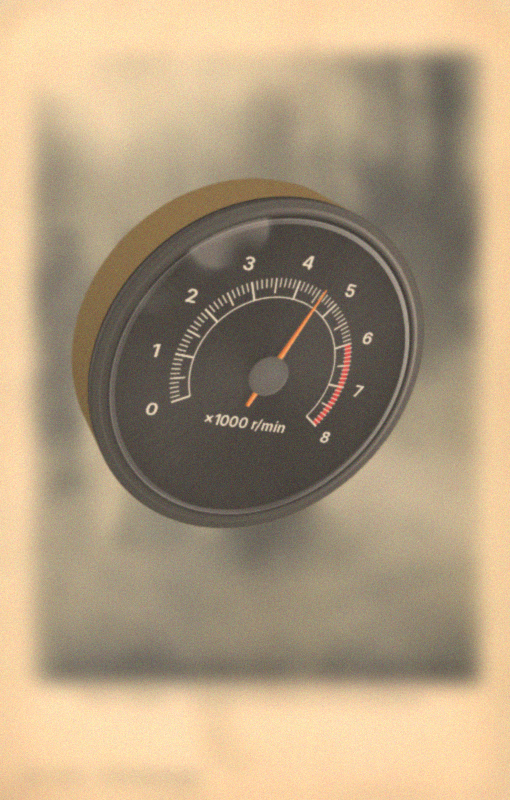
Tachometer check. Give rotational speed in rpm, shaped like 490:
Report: 4500
